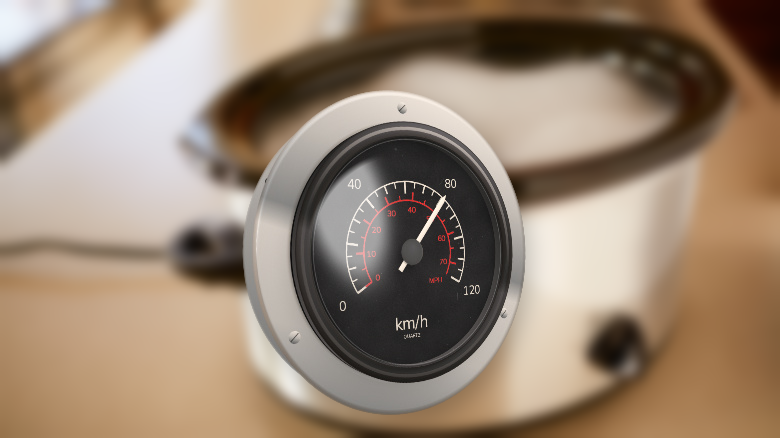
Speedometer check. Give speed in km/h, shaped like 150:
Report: 80
